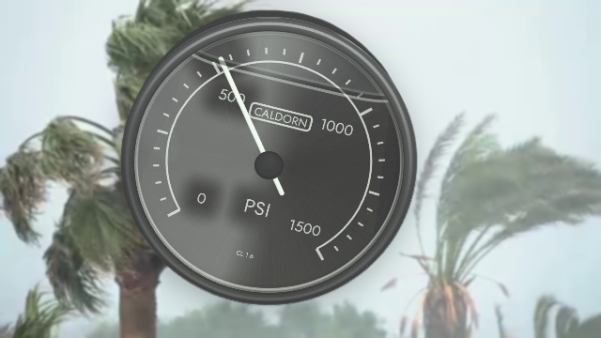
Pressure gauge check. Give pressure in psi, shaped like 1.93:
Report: 525
